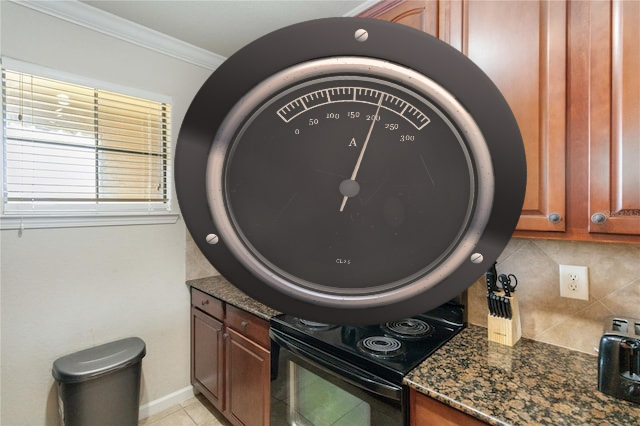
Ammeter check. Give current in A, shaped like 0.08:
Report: 200
